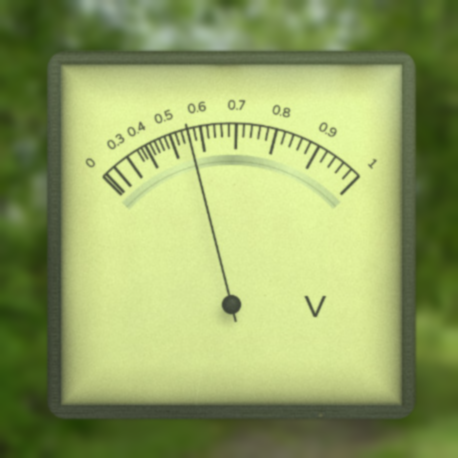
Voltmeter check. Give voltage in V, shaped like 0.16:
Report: 0.56
